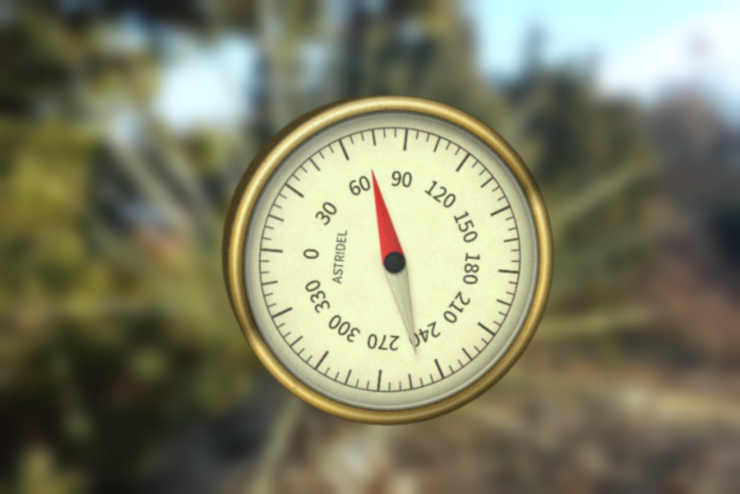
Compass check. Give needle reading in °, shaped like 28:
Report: 70
